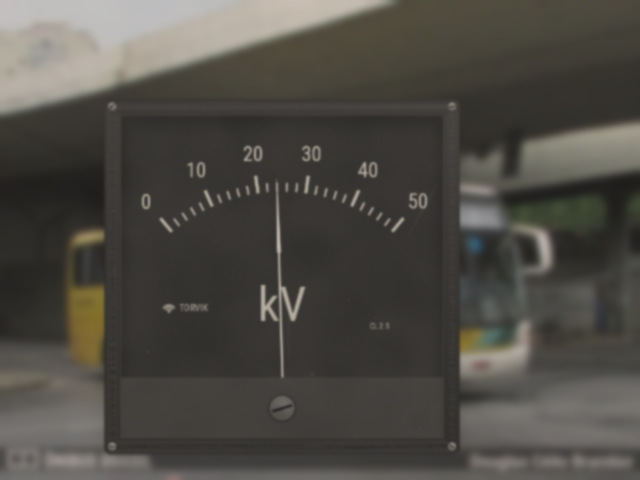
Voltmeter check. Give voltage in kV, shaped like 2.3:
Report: 24
